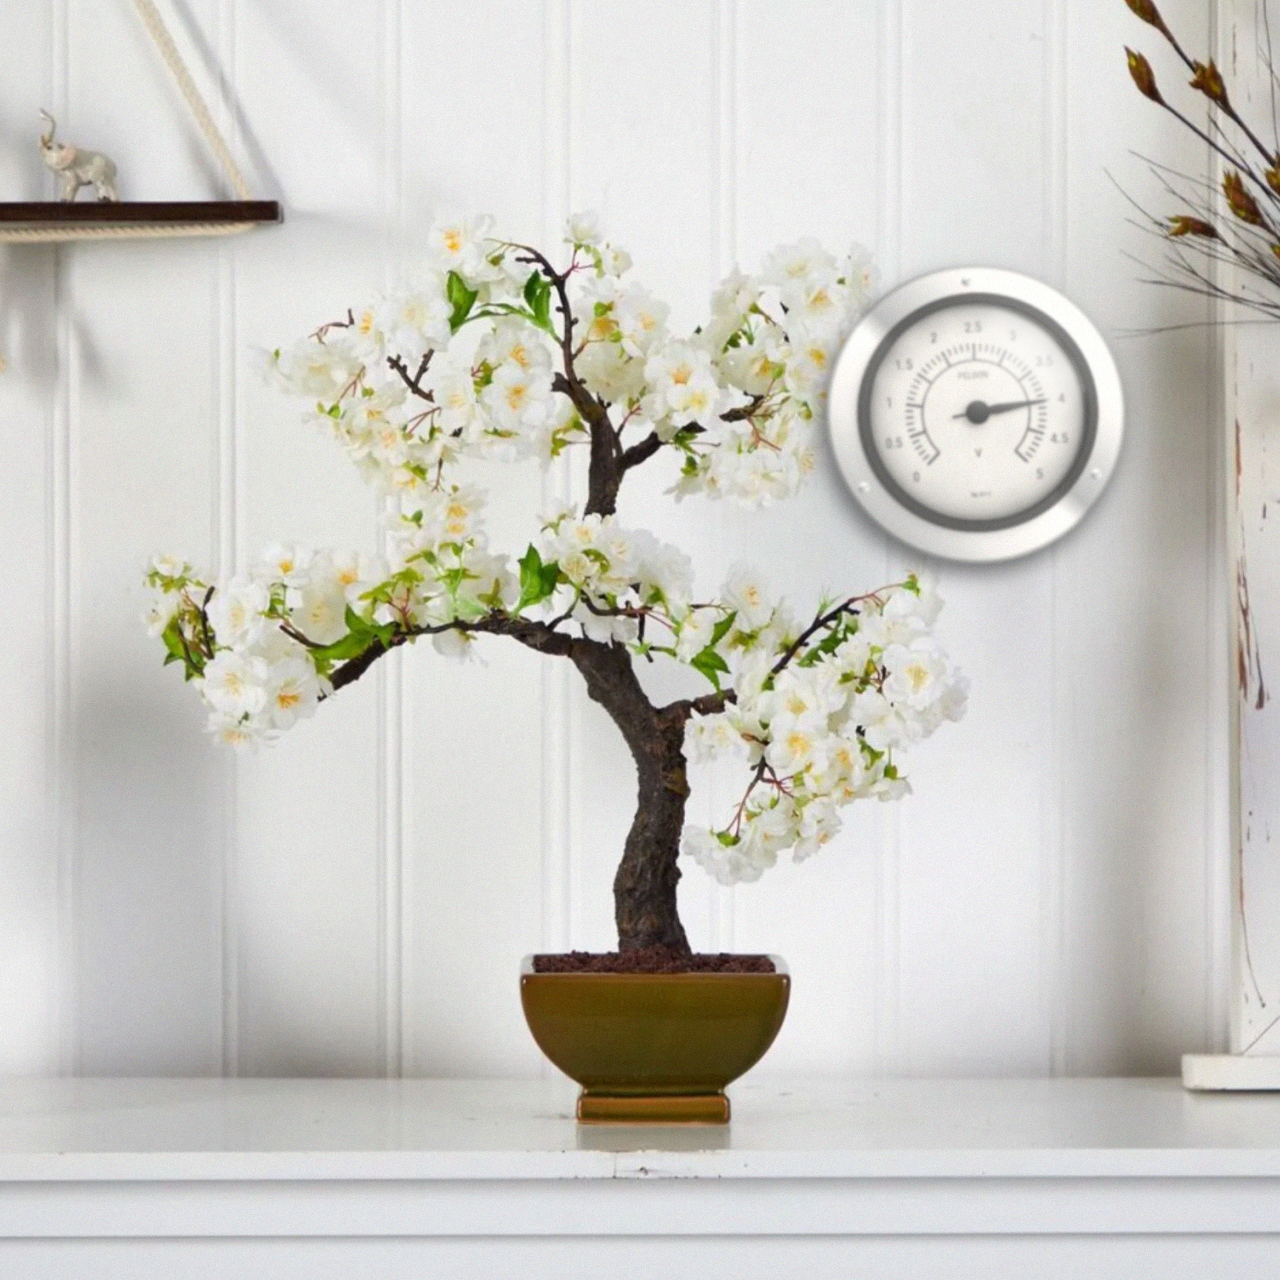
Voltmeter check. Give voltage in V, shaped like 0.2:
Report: 4
